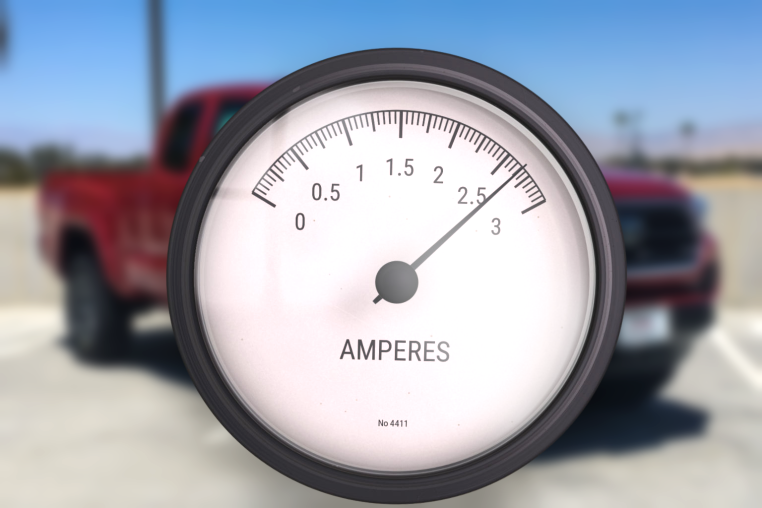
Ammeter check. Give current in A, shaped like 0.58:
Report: 2.65
